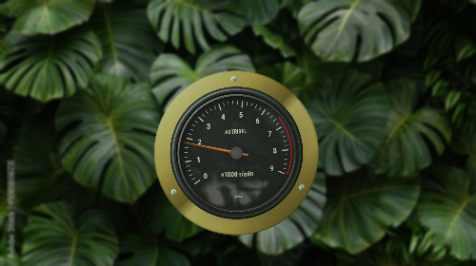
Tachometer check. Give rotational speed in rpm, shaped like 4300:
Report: 1800
